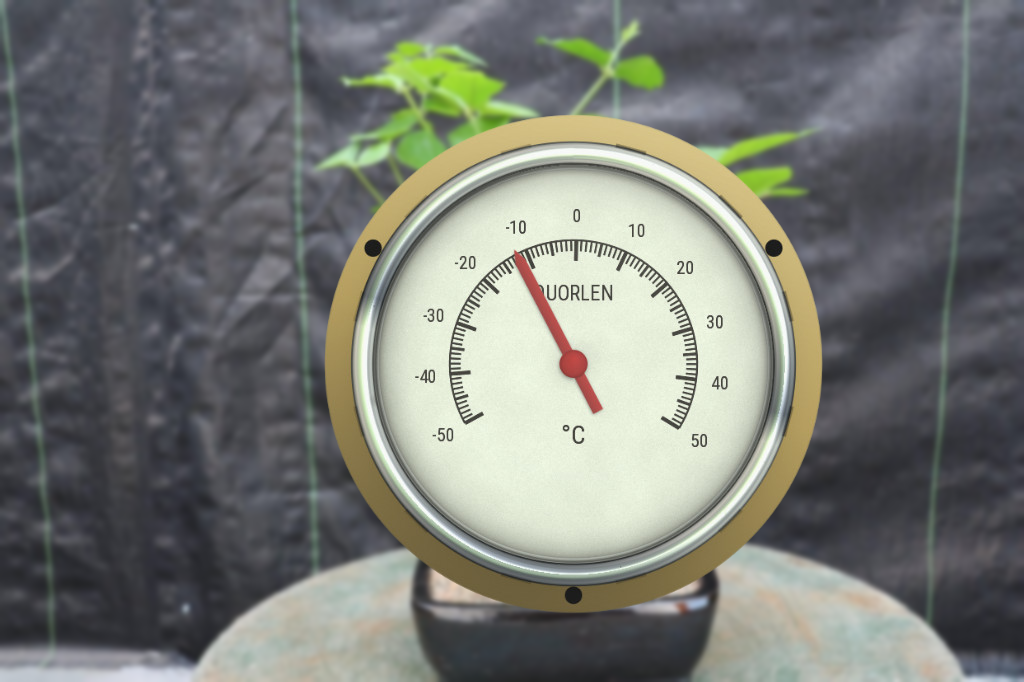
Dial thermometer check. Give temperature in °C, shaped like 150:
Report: -12
